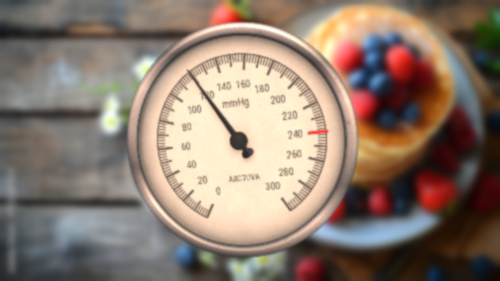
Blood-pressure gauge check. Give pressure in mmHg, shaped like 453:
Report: 120
